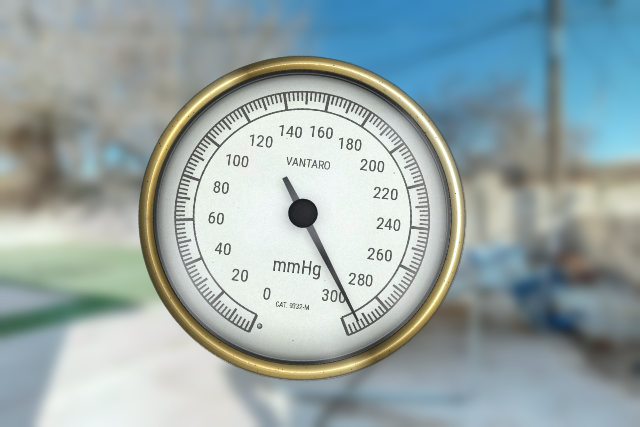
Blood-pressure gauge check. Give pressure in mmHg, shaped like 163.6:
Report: 294
